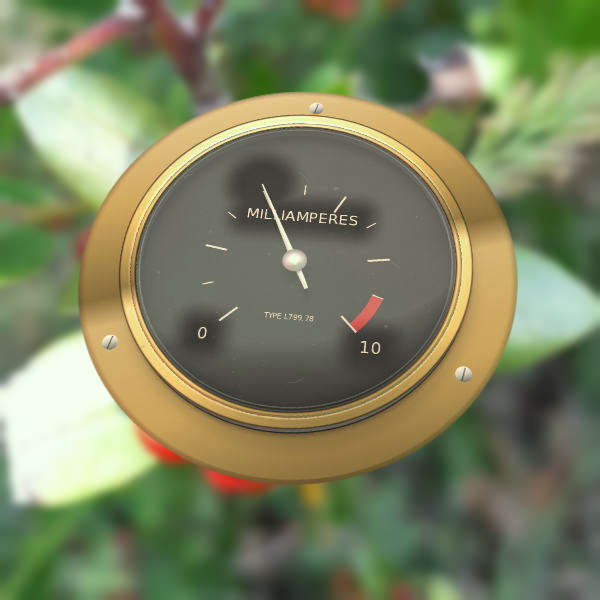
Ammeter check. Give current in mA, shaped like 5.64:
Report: 4
